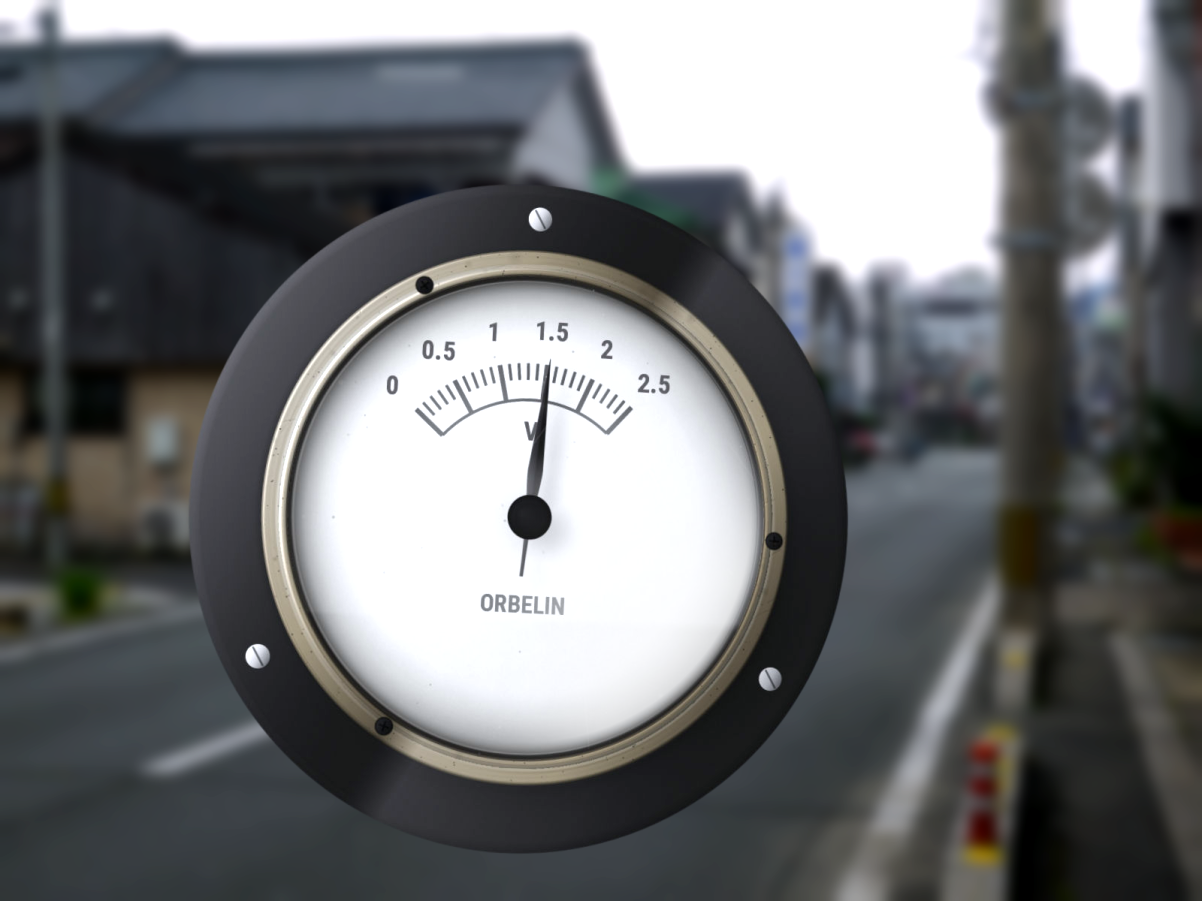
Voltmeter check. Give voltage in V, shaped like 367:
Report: 1.5
